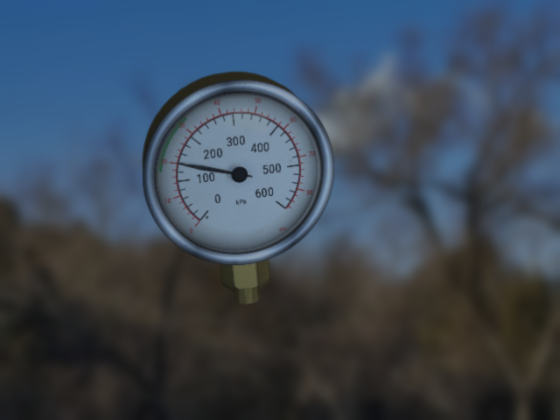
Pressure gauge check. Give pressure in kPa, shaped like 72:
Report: 140
